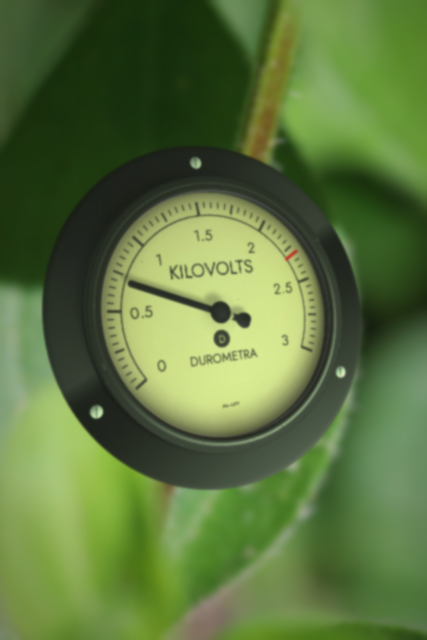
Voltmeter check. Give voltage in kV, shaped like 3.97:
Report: 0.7
